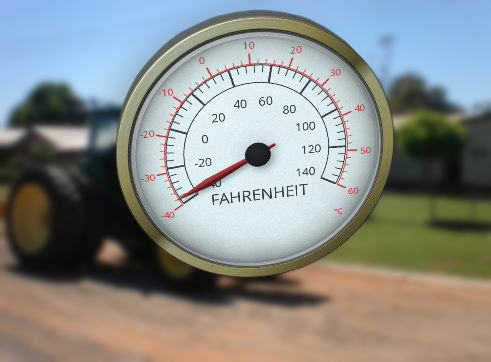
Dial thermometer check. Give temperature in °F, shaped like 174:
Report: -36
